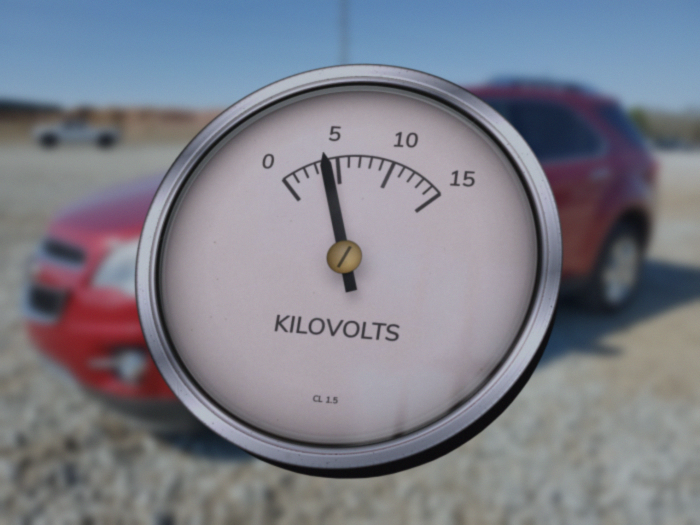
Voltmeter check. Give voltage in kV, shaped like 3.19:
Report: 4
